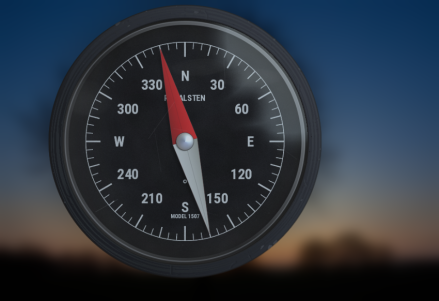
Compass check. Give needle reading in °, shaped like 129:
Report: 345
